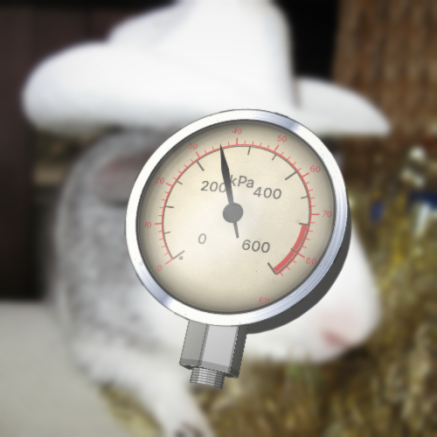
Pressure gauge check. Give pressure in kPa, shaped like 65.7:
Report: 250
